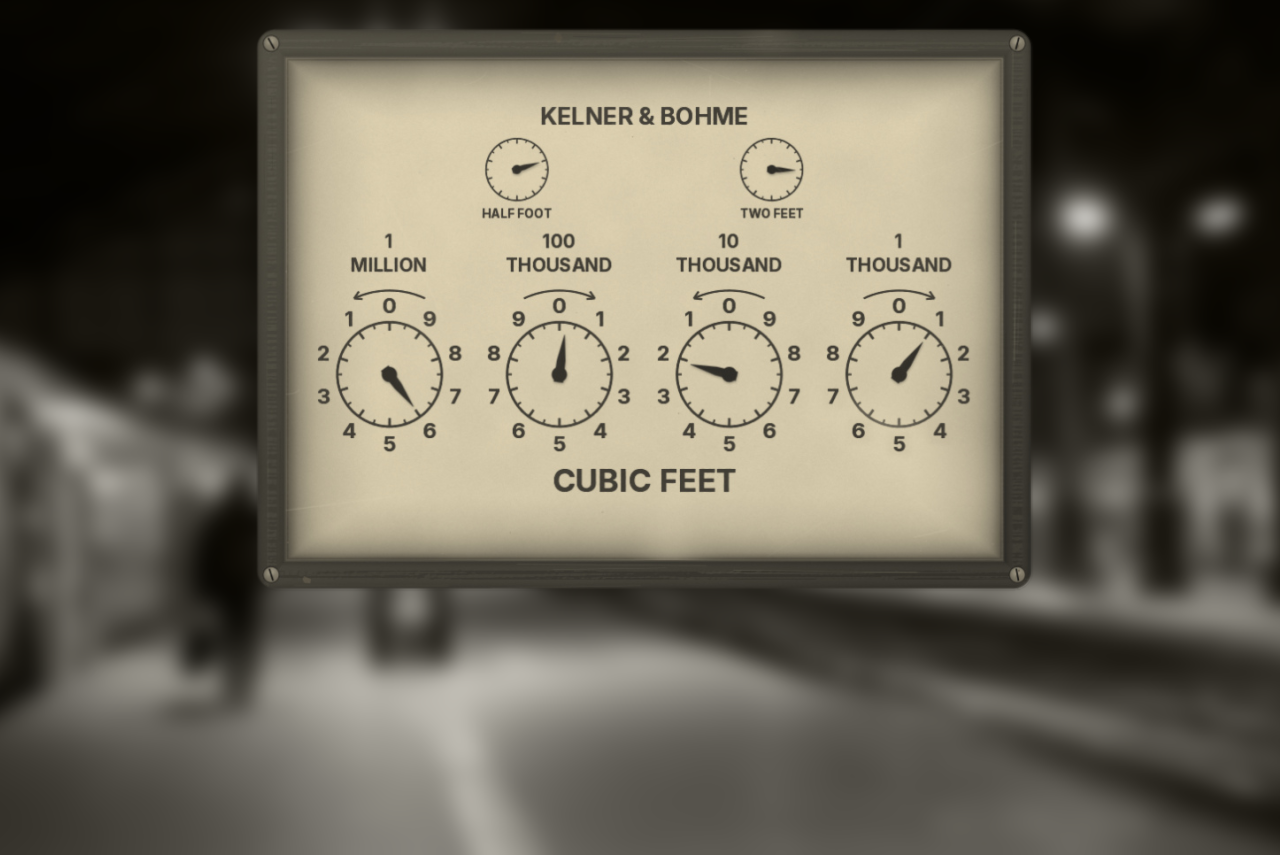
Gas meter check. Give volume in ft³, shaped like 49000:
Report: 602100
